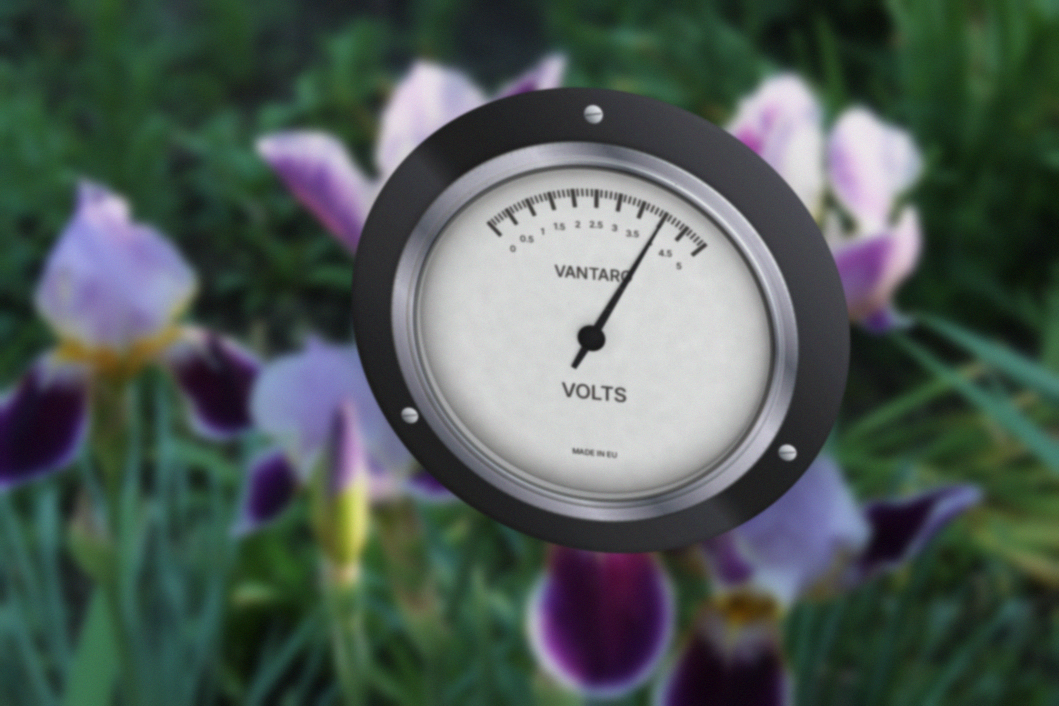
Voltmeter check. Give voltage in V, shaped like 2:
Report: 4
